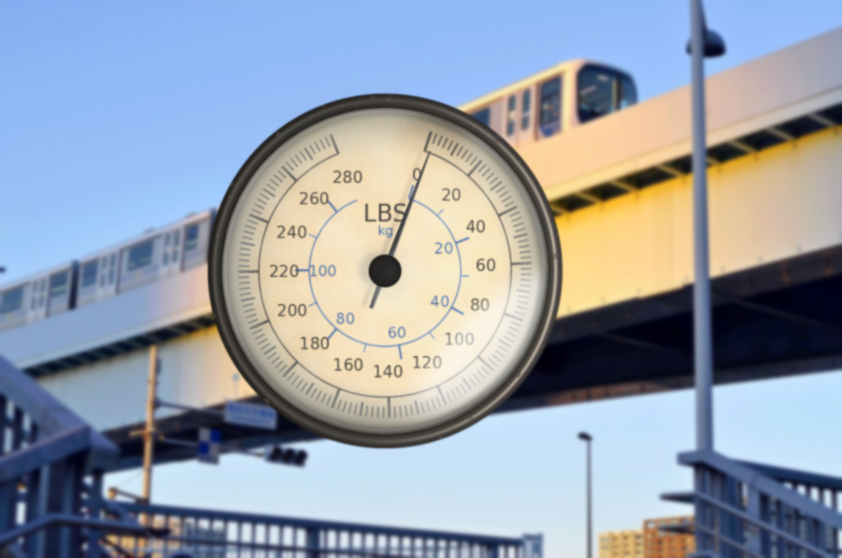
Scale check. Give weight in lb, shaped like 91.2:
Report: 2
